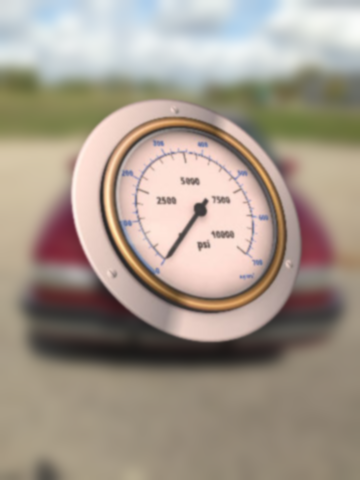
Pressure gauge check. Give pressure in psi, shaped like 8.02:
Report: 0
